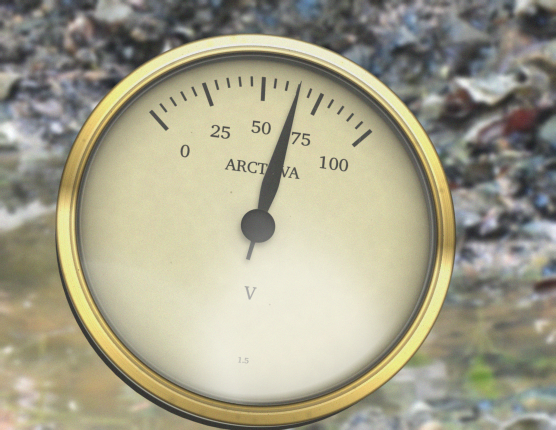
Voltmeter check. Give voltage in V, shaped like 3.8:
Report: 65
